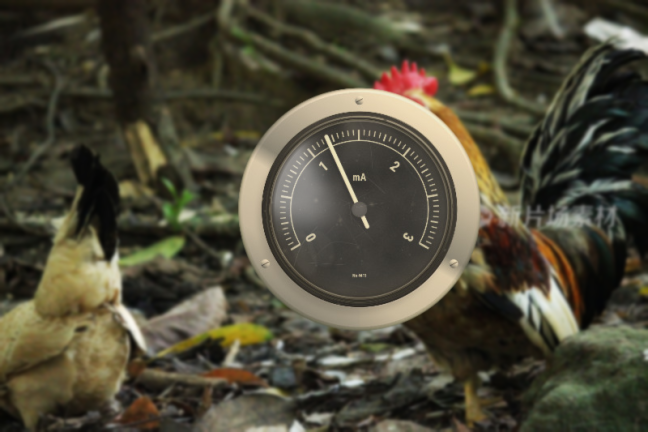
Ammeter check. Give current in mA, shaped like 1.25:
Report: 1.2
